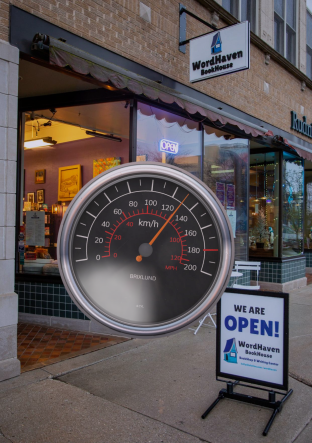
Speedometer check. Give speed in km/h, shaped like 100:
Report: 130
